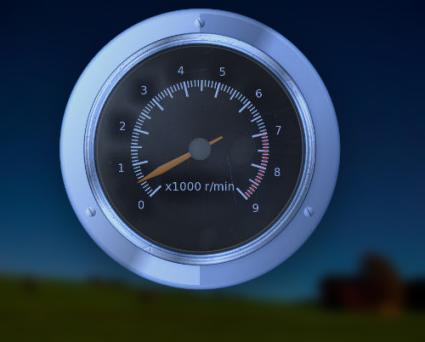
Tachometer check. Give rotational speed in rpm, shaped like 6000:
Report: 500
